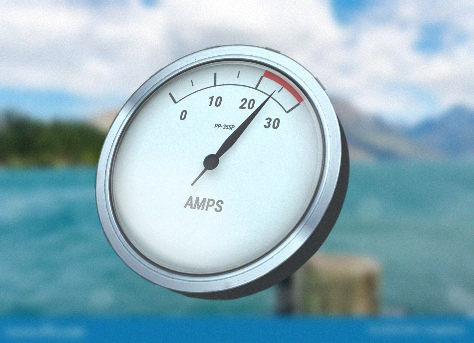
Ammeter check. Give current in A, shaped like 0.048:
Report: 25
